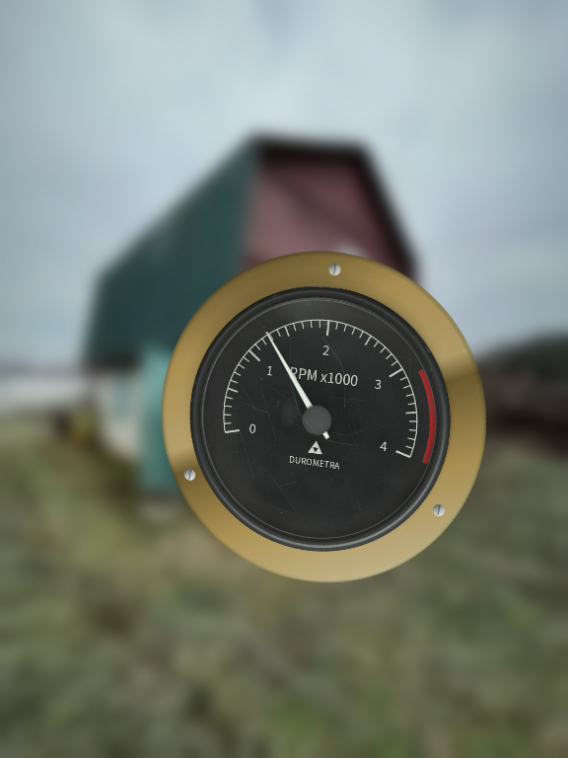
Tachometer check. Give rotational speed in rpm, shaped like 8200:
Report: 1300
